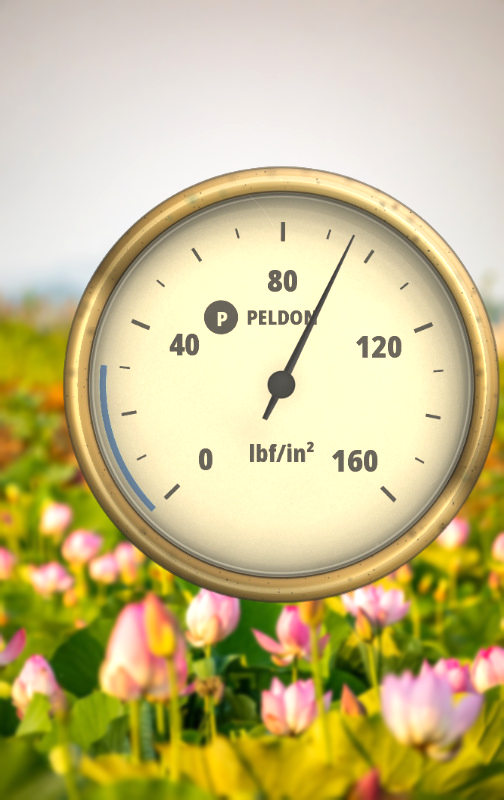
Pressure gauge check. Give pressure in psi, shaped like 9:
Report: 95
